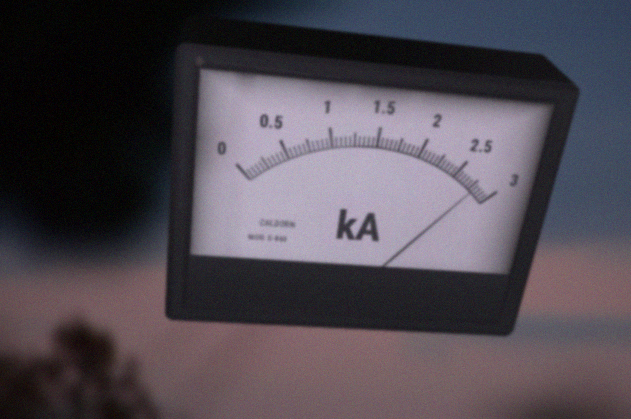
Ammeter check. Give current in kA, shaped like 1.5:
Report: 2.75
